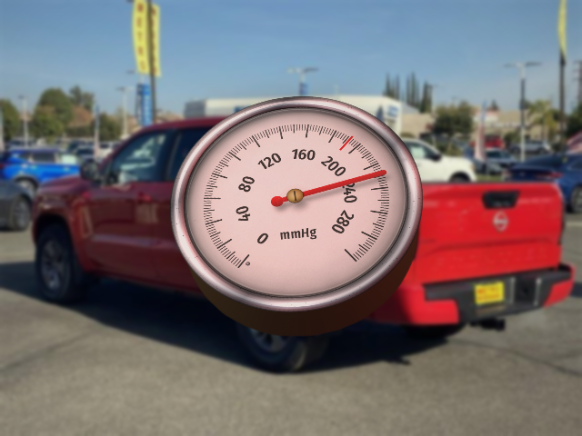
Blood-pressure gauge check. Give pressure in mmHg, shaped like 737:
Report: 230
